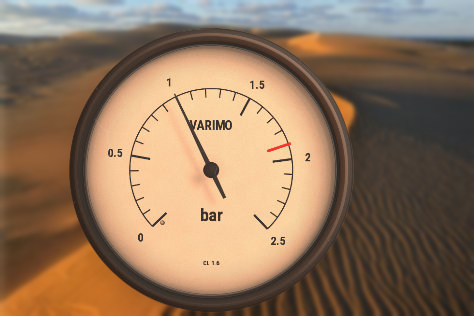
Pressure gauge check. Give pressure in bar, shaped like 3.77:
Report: 1
